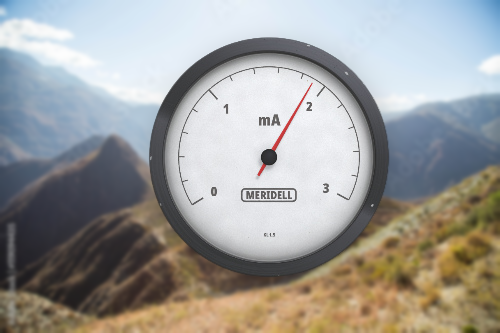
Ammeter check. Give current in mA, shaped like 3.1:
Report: 1.9
